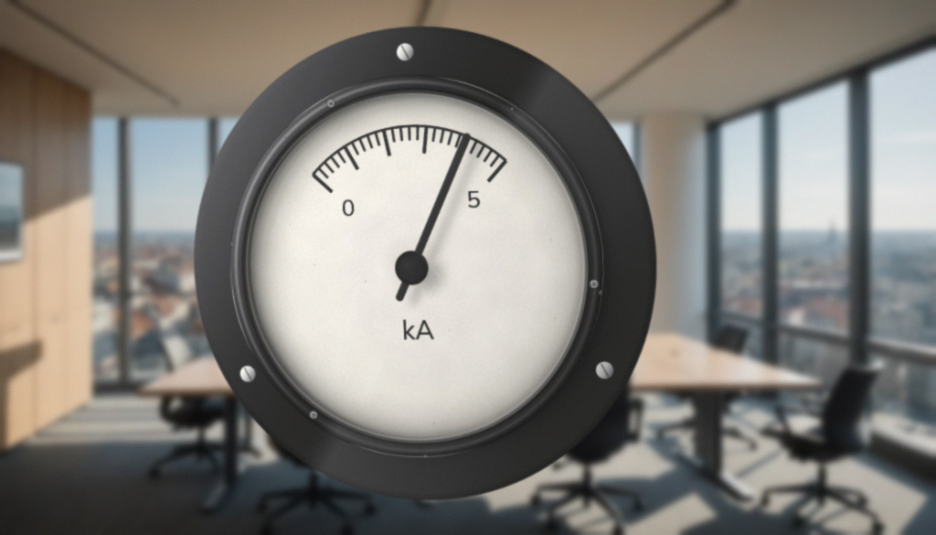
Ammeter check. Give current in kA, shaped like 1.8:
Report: 4
